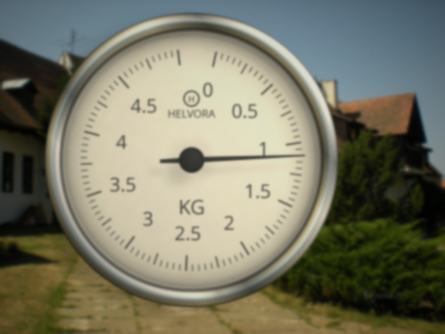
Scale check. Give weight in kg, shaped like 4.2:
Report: 1.1
